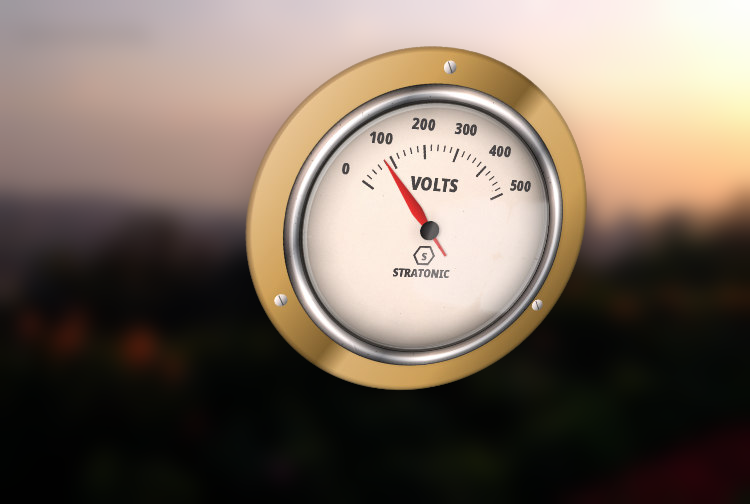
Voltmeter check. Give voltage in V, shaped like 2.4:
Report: 80
